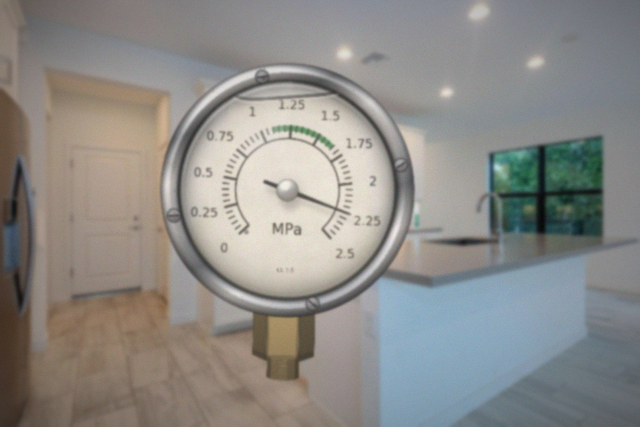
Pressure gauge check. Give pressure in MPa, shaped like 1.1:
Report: 2.25
